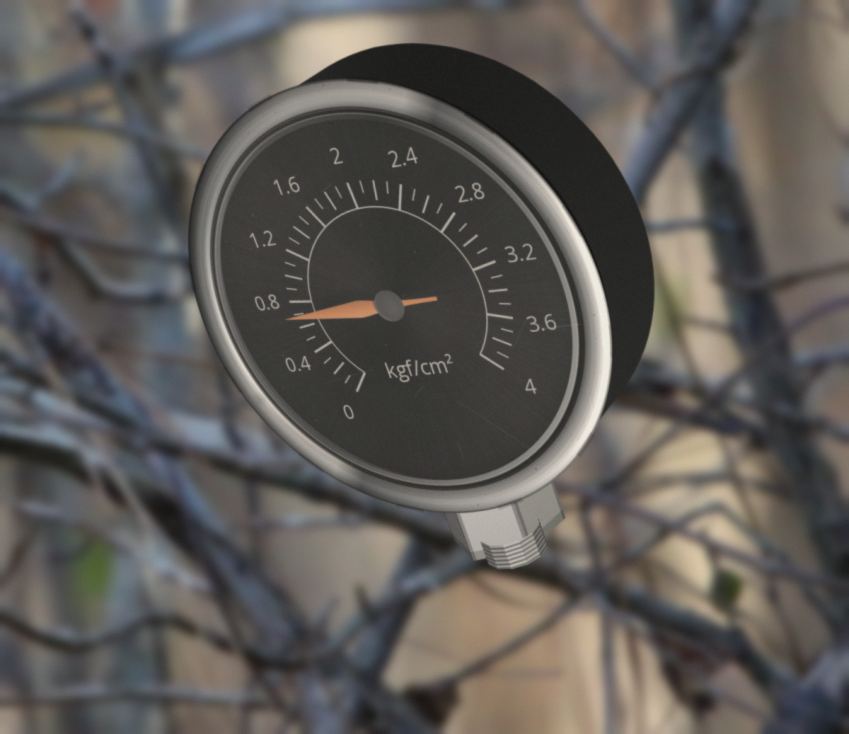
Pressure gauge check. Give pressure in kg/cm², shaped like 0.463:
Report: 0.7
